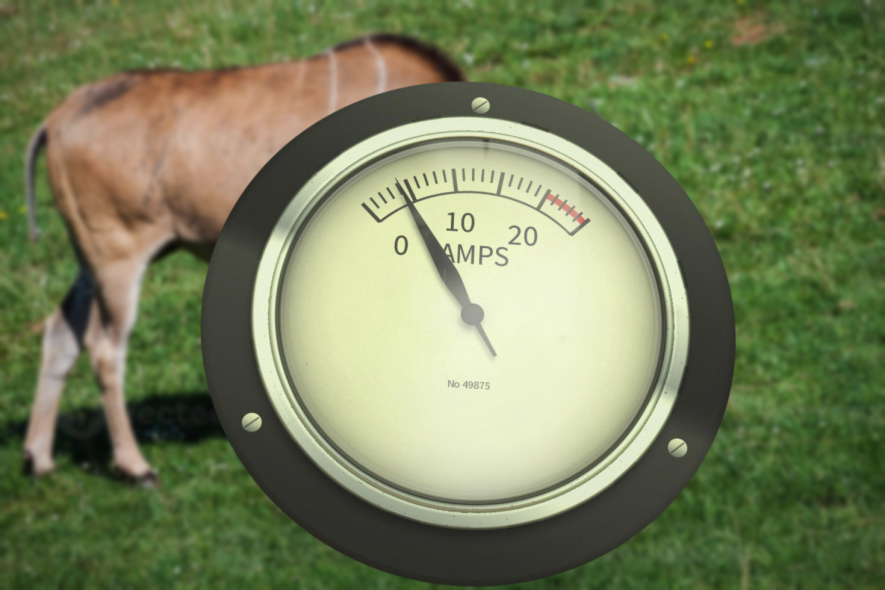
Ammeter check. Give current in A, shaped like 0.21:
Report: 4
